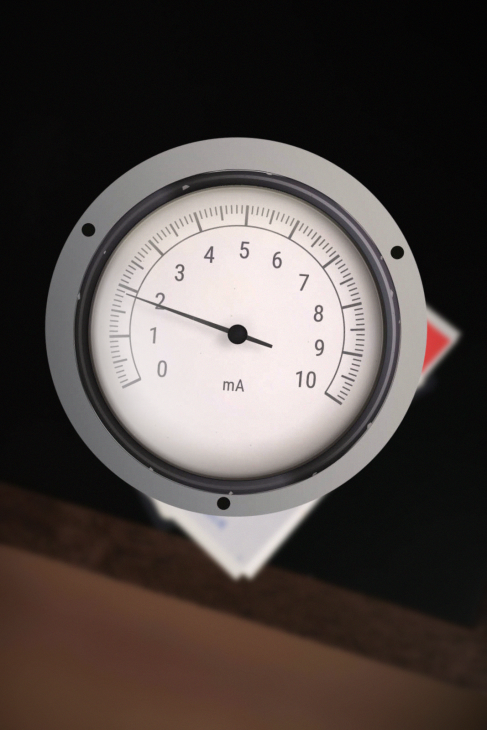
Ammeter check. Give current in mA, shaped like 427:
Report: 1.9
